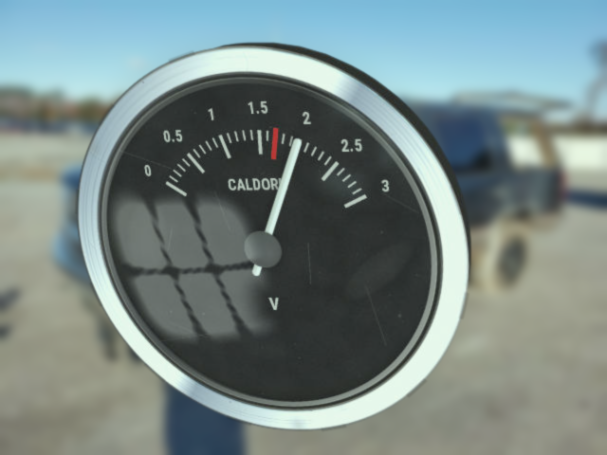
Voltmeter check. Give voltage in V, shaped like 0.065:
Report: 2
